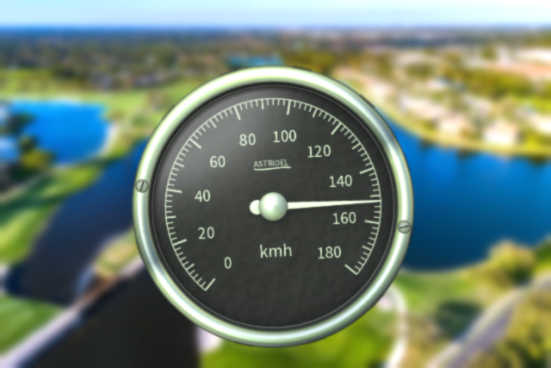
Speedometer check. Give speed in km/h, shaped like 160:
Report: 152
